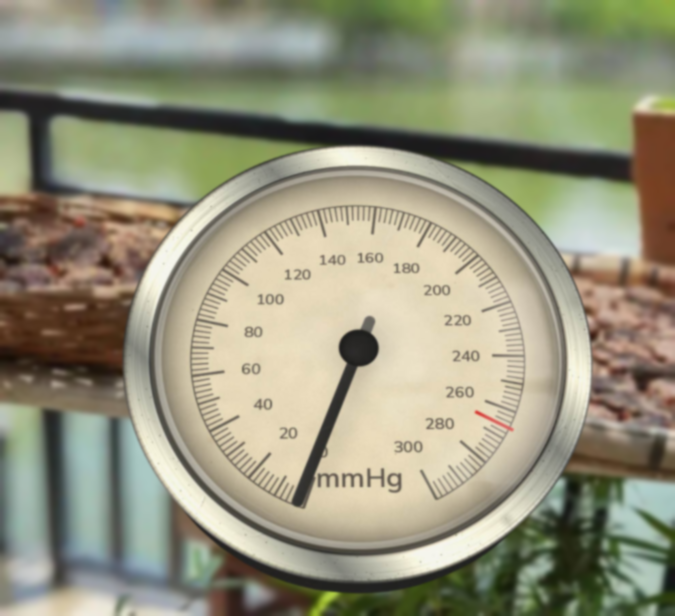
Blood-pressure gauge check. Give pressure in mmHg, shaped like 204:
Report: 2
